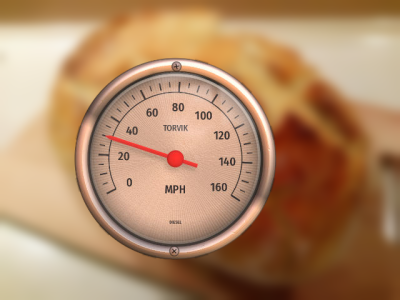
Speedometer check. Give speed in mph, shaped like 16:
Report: 30
